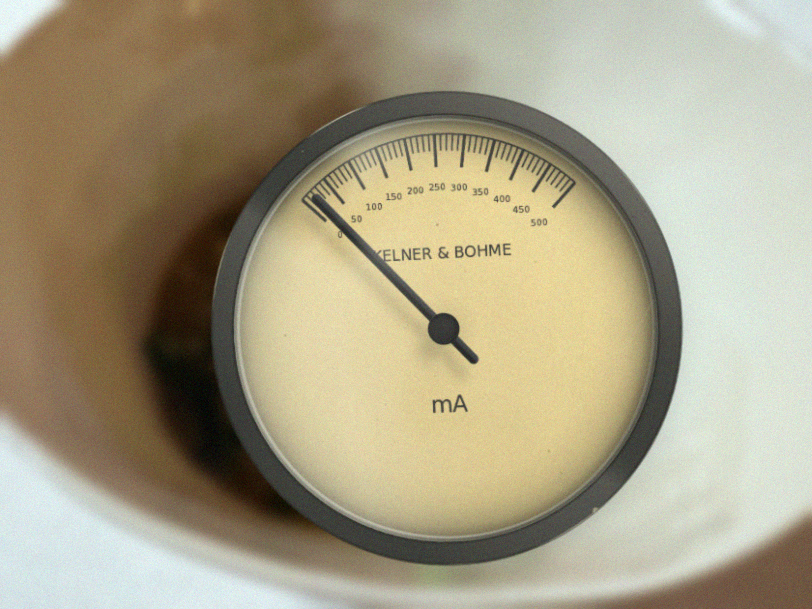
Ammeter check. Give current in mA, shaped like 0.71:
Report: 20
